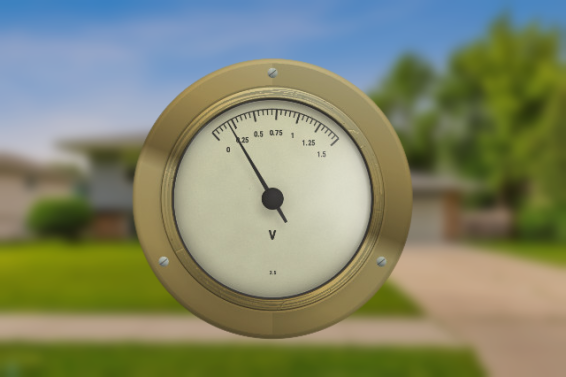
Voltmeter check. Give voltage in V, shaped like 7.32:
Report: 0.2
